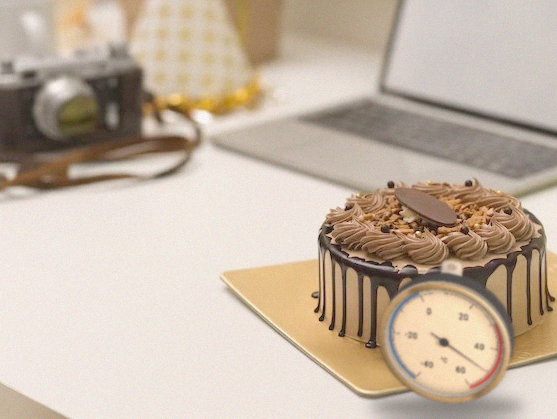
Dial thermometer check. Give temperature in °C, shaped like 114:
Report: 50
